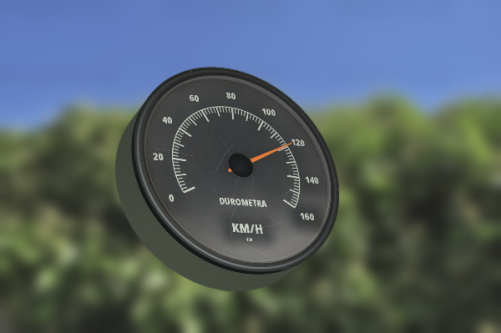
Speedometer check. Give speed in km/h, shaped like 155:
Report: 120
